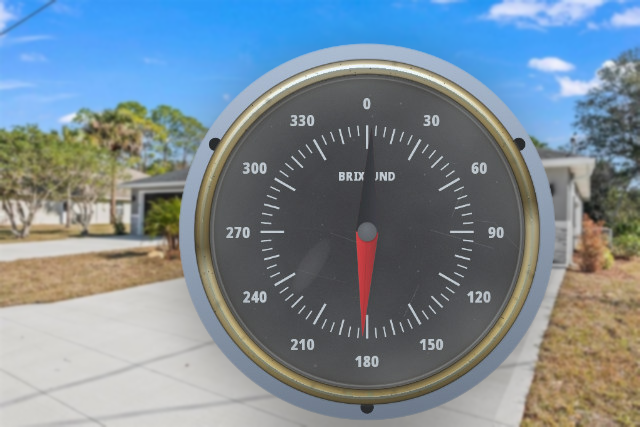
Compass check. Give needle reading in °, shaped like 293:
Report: 182.5
